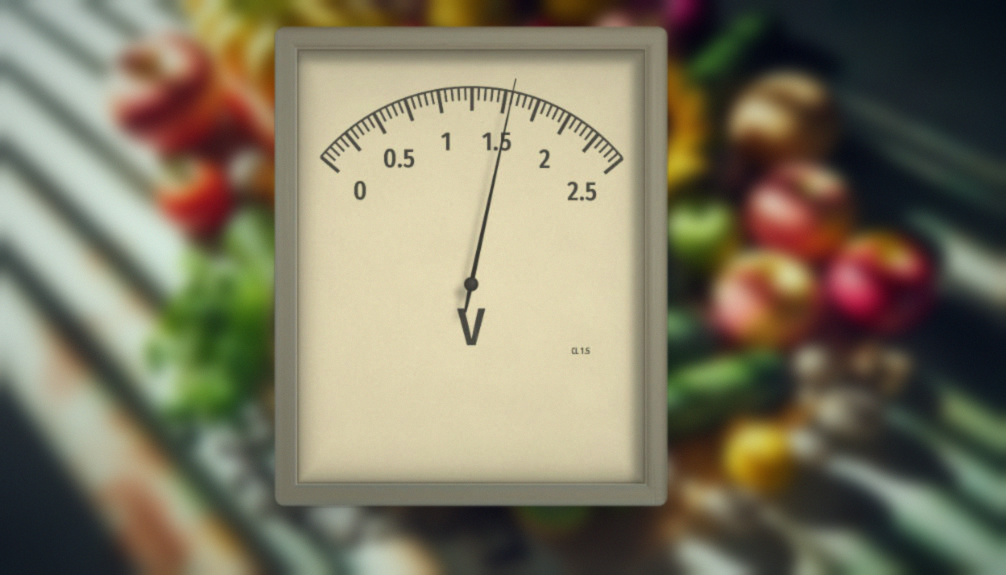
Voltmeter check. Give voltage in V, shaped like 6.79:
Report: 1.55
